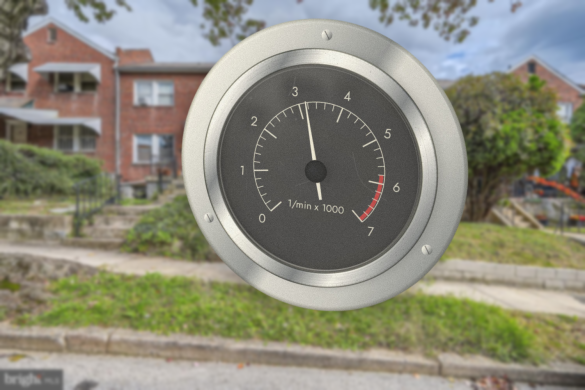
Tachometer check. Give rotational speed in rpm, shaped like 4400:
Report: 3200
